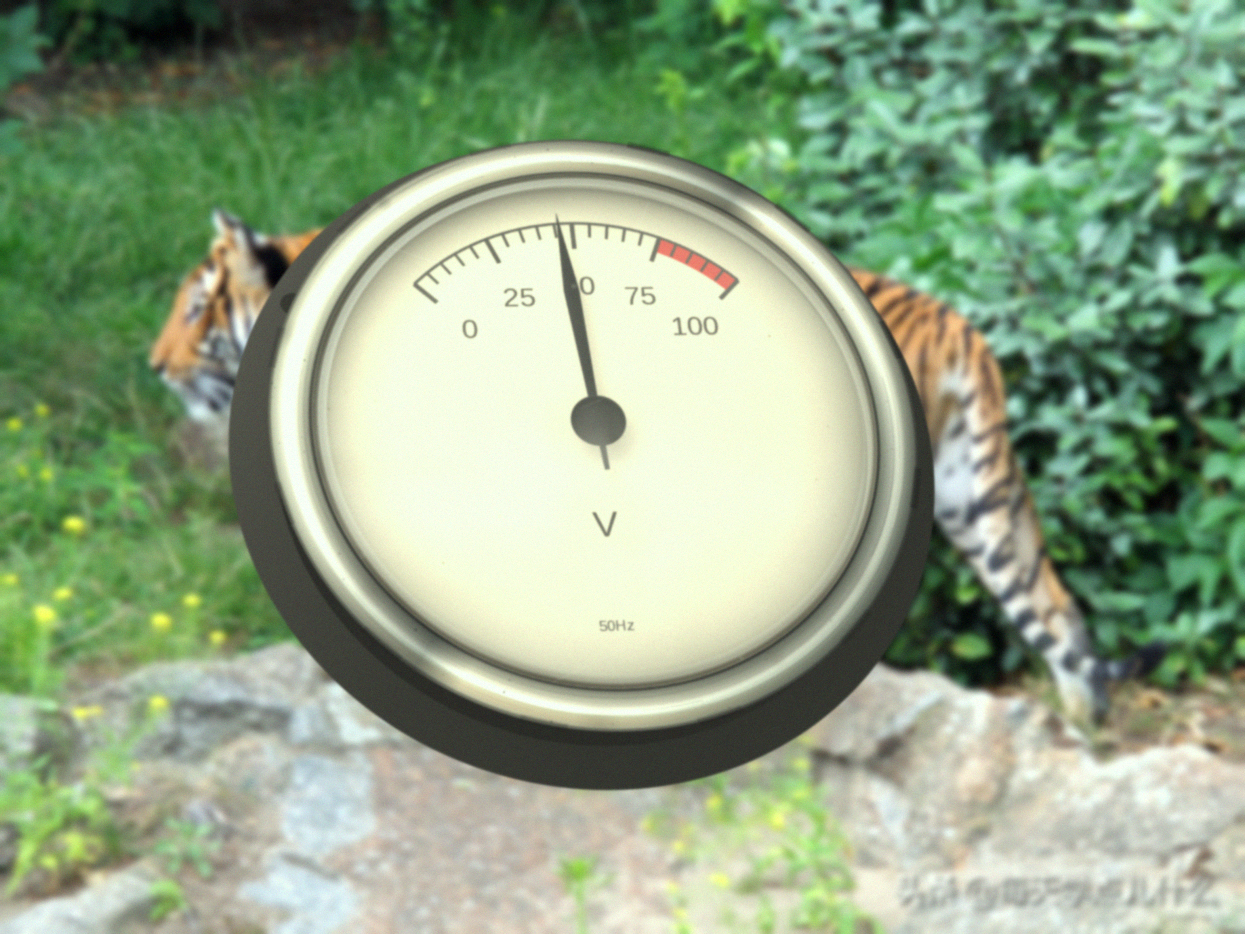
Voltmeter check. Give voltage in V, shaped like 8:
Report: 45
